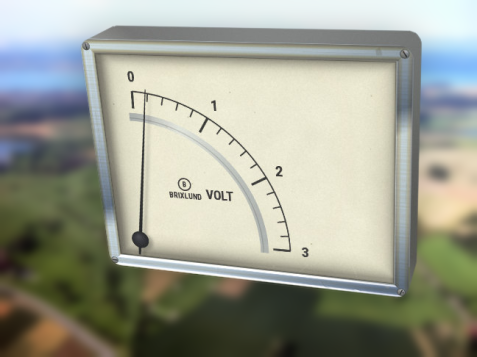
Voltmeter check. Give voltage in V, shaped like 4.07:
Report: 0.2
